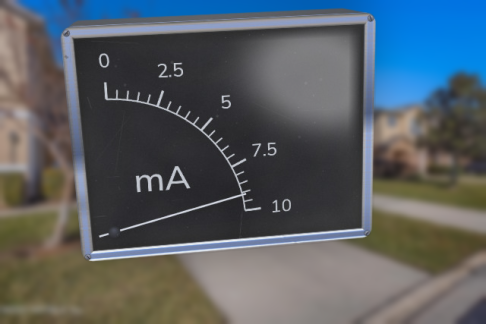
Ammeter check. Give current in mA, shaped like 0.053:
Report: 9
